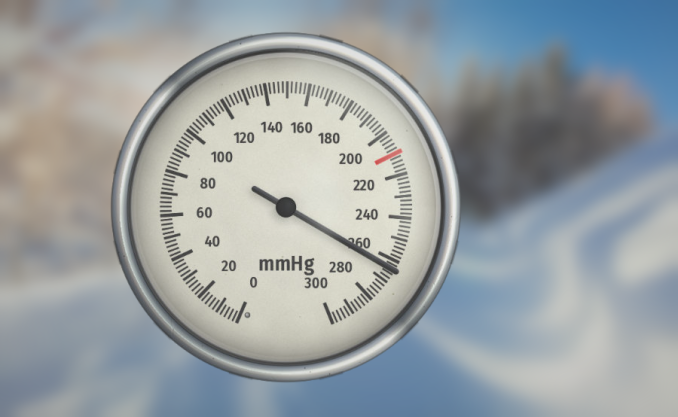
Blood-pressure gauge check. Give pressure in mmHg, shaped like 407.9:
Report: 264
